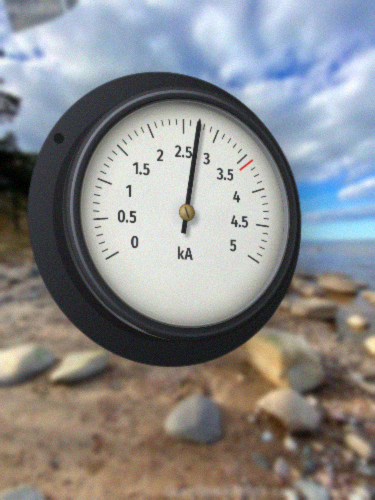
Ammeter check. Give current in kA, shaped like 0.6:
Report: 2.7
